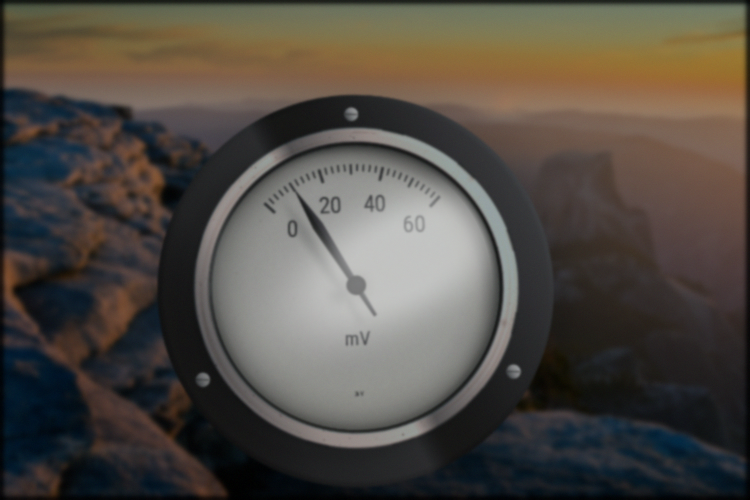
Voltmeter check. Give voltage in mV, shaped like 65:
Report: 10
